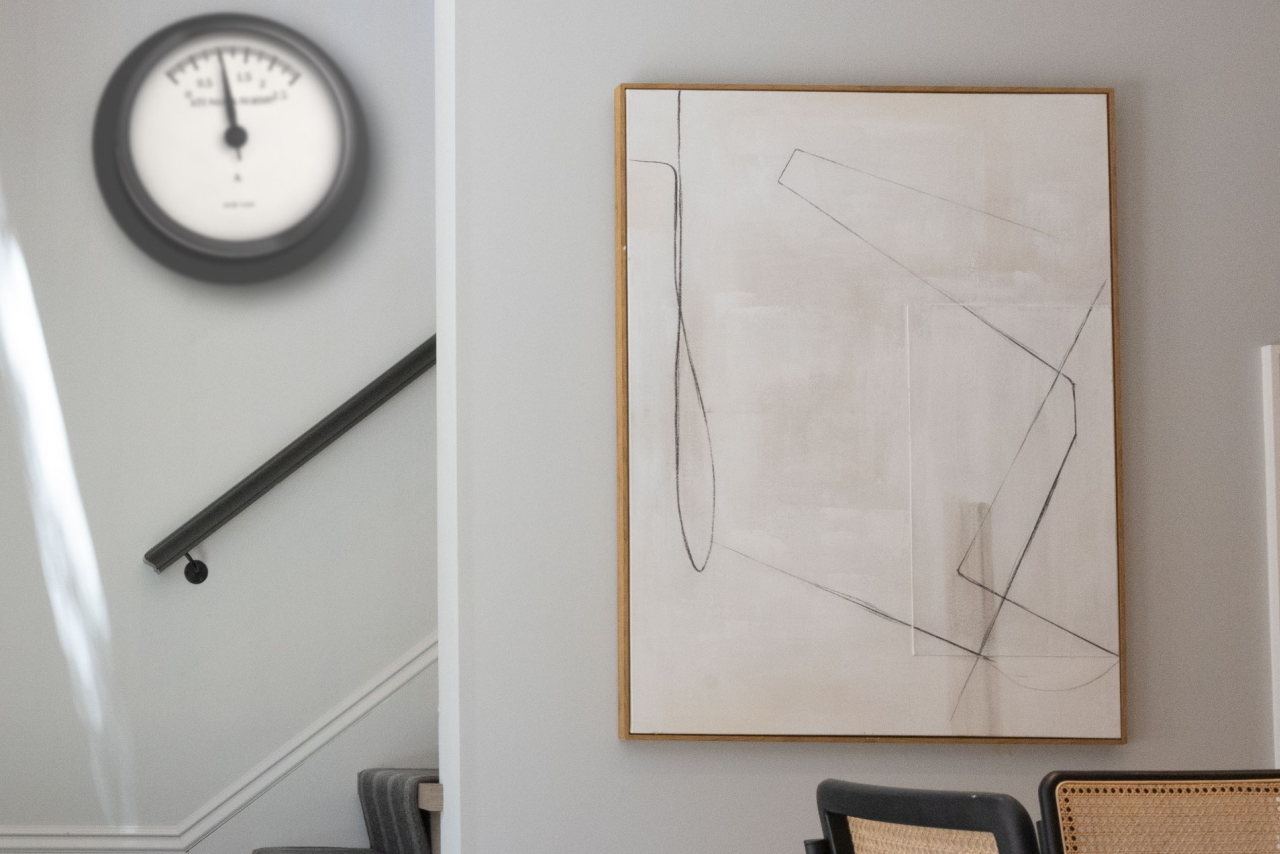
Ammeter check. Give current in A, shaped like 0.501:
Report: 1
